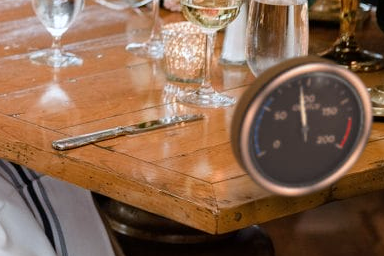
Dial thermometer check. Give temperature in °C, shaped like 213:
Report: 90
